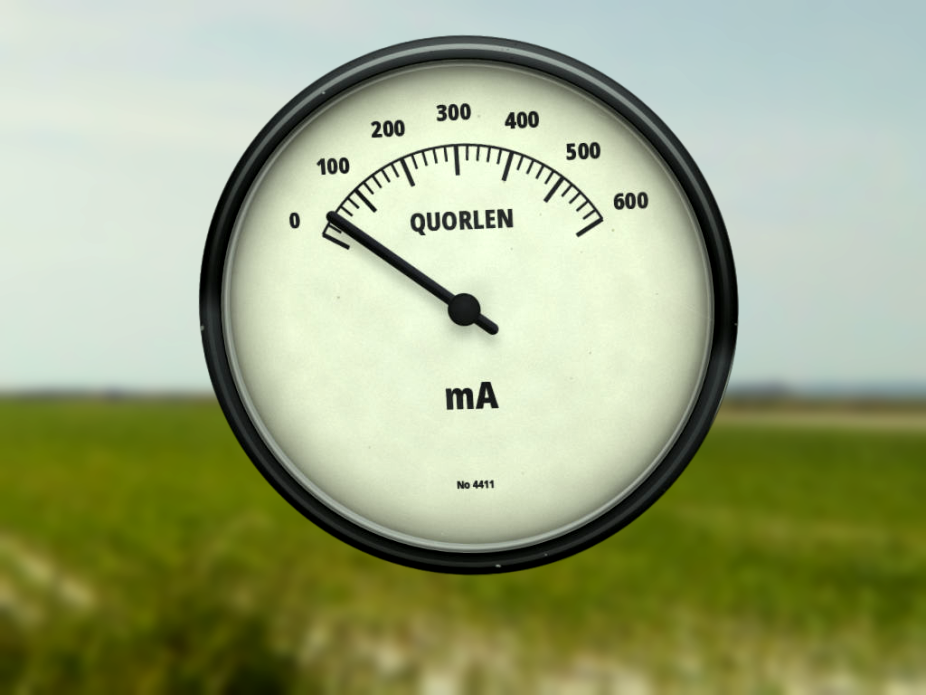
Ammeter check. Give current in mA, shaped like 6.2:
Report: 40
